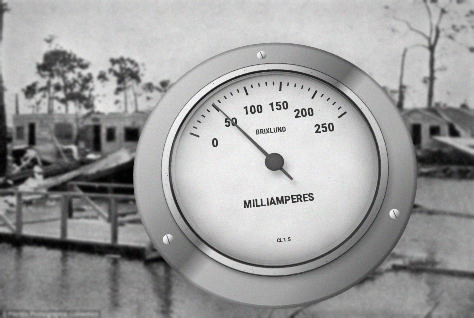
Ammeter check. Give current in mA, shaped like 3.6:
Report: 50
